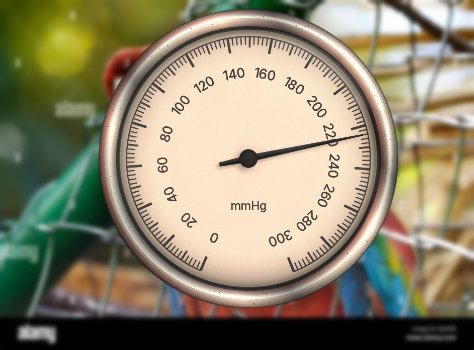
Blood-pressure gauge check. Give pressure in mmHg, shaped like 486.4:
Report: 224
